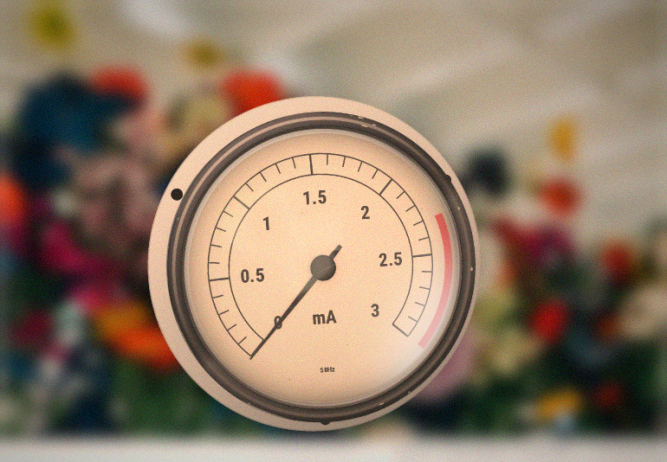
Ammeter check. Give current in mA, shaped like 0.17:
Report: 0
